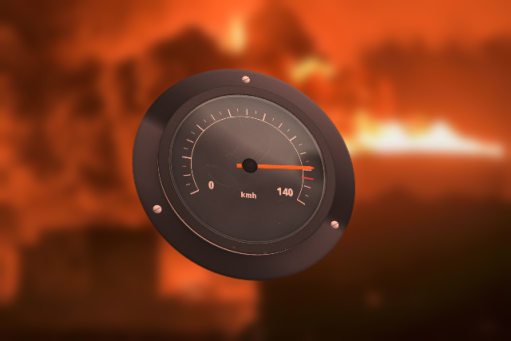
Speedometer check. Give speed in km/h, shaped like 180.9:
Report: 120
